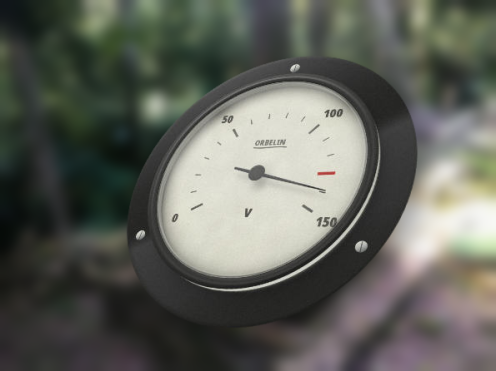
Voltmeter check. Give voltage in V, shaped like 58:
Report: 140
